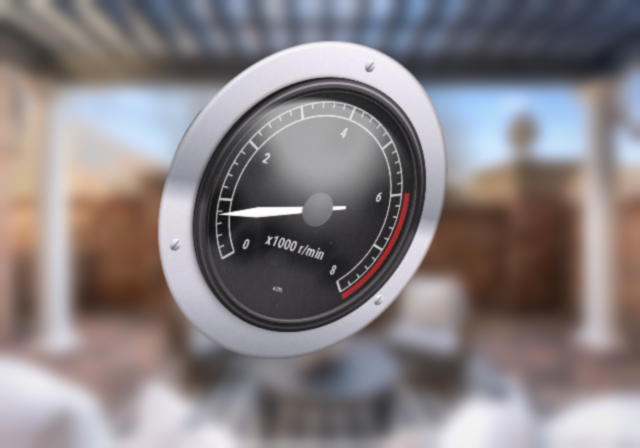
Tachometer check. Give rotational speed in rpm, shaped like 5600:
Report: 800
